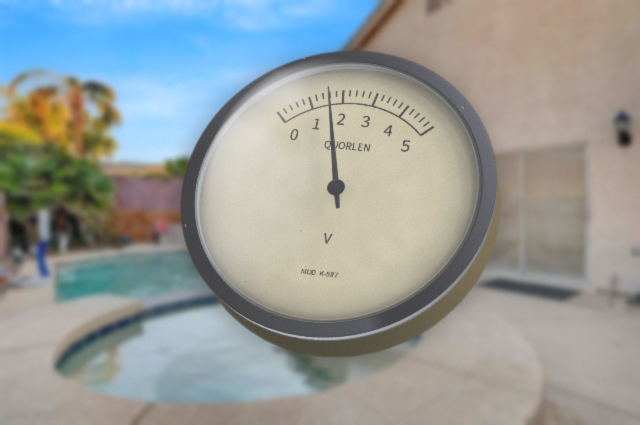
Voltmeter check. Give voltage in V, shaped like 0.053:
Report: 1.6
